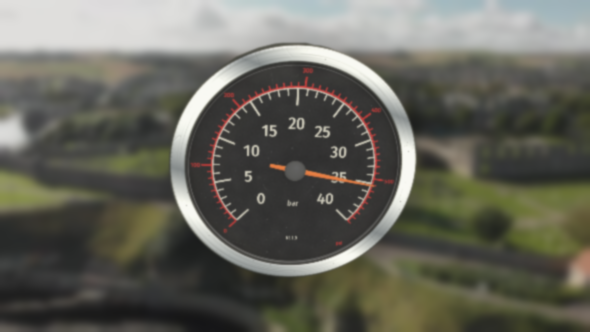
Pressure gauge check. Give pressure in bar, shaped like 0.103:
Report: 35
